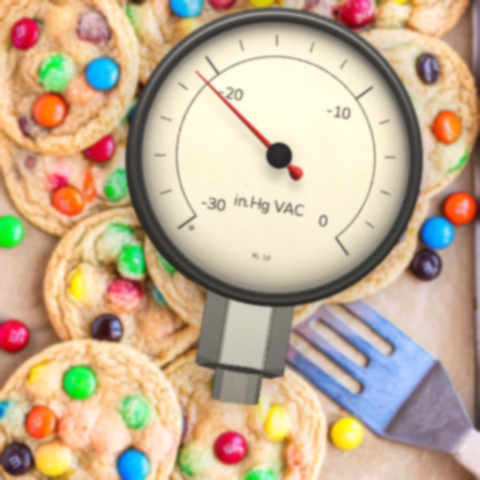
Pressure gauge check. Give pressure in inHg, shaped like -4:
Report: -21
